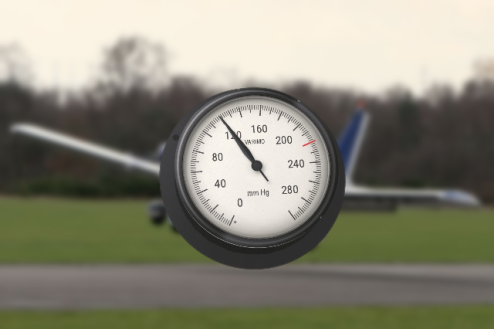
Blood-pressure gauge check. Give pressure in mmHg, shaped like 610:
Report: 120
